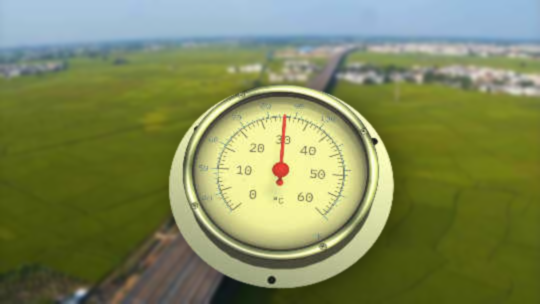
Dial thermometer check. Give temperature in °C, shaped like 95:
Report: 30
